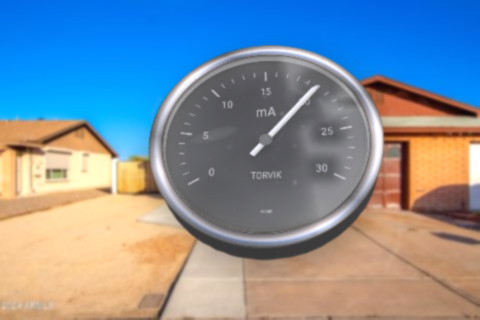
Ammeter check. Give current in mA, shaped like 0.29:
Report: 20
